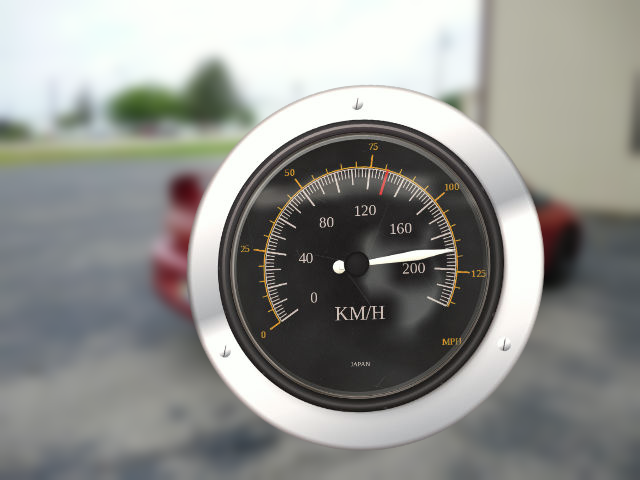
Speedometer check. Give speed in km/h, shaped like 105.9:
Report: 190
